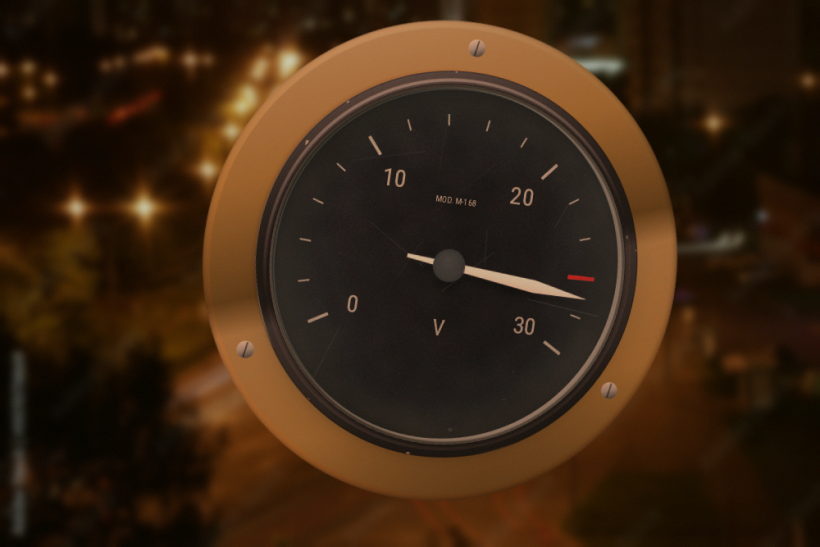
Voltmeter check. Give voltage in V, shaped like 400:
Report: 27
